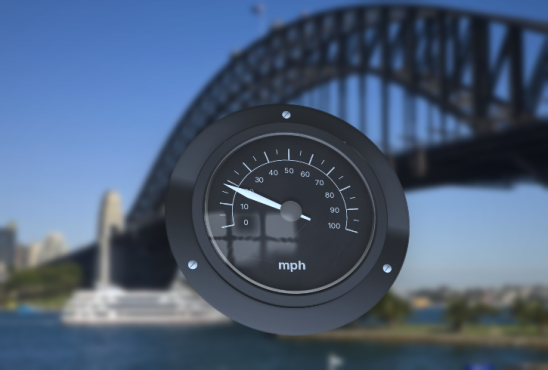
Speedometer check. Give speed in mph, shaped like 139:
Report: 17.5
